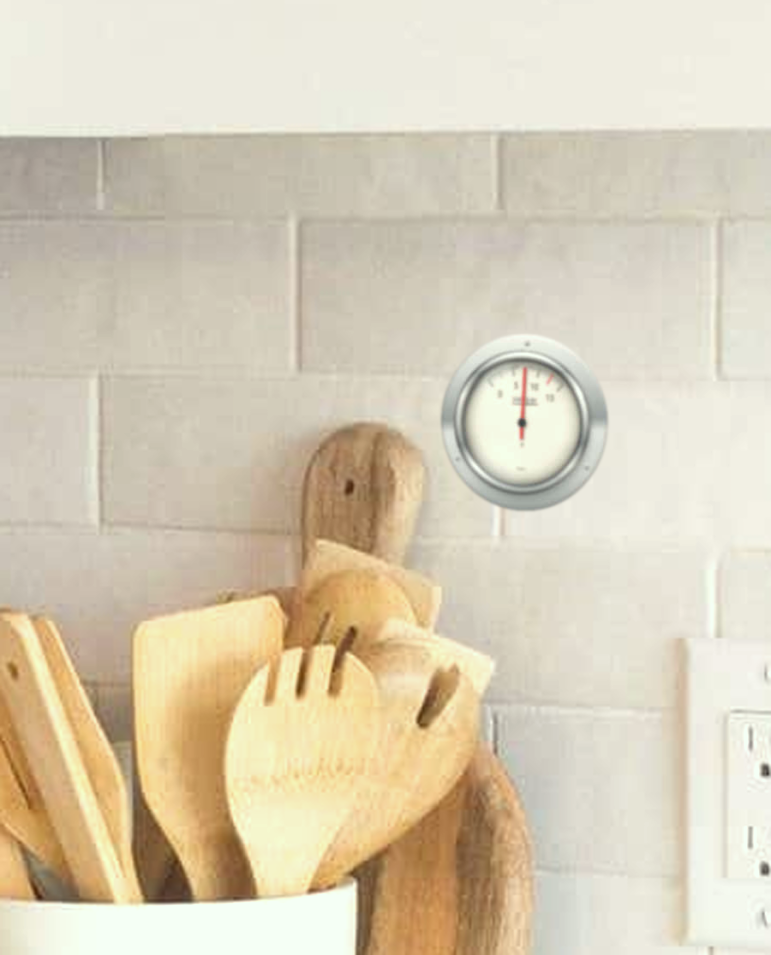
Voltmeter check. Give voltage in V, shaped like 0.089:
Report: 7.5
